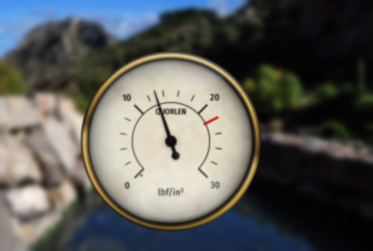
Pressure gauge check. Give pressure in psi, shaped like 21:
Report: 13
